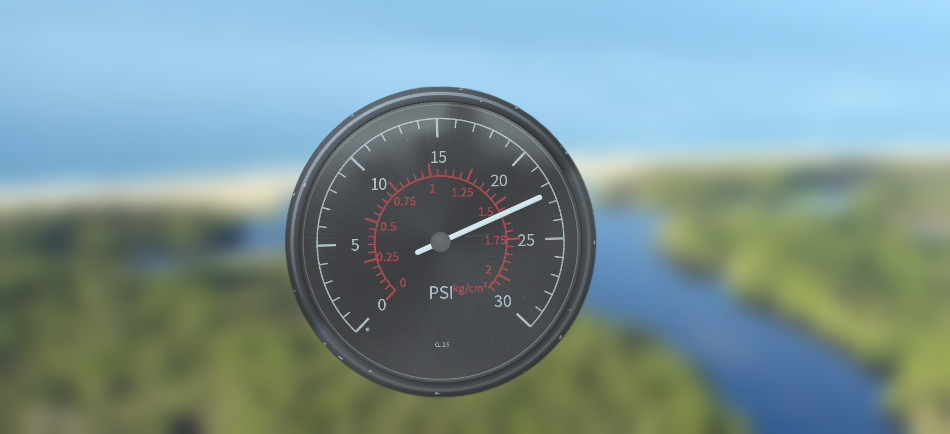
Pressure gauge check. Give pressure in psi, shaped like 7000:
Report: 22.5
